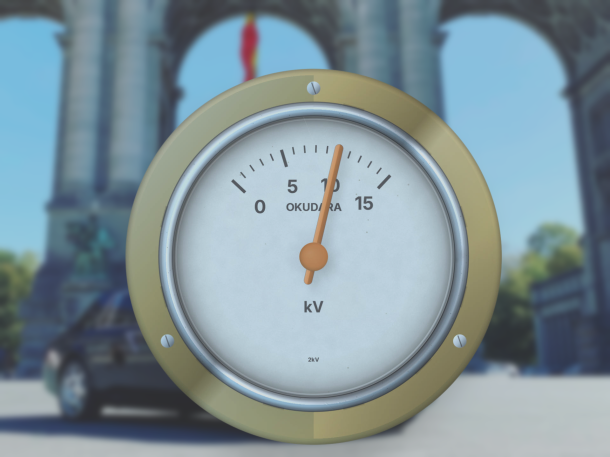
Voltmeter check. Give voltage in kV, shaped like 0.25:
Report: 10
